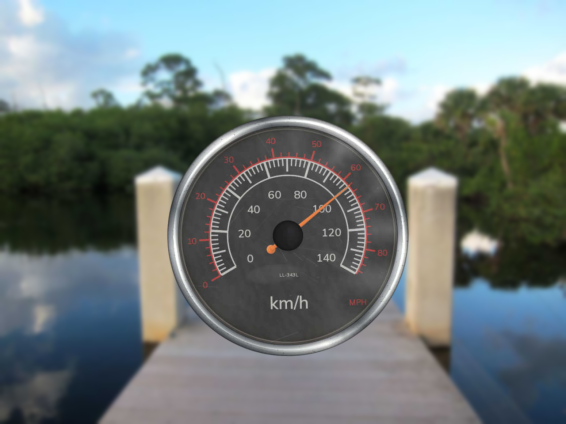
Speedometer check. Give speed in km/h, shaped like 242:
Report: 100
